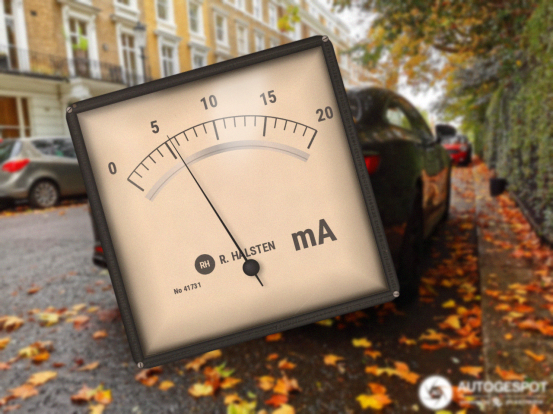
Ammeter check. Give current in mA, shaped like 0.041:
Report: 5.5
